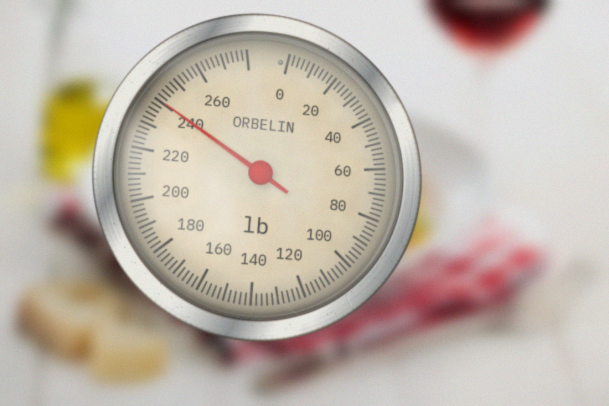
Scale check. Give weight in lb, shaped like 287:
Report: 240
